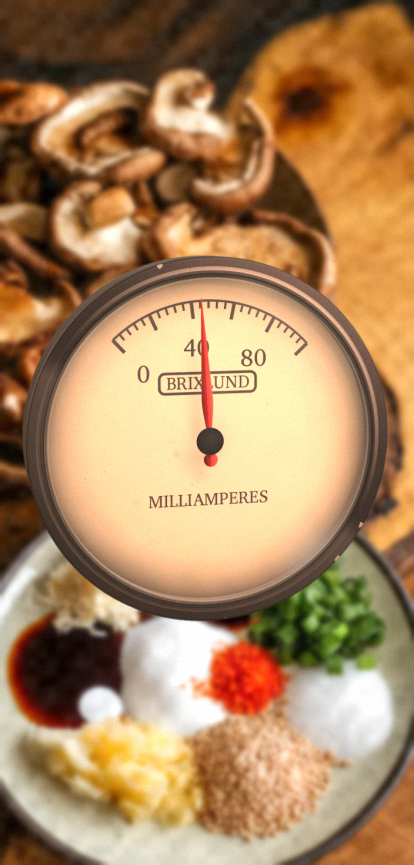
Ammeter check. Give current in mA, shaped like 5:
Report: 44
